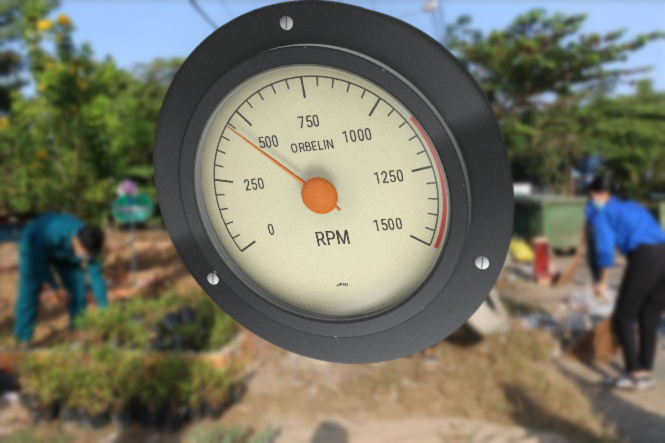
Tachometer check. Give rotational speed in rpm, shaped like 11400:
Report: 450
